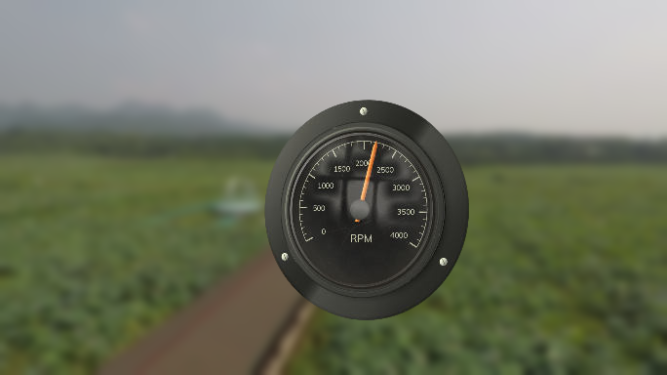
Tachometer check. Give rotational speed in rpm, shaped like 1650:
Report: 2200
